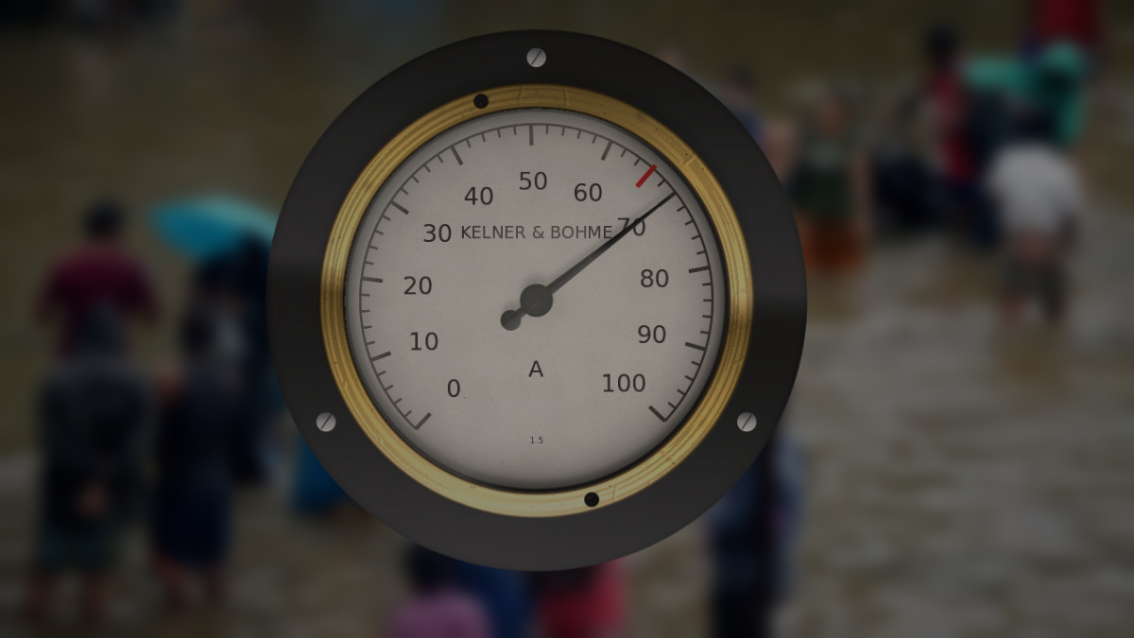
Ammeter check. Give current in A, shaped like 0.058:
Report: 70
